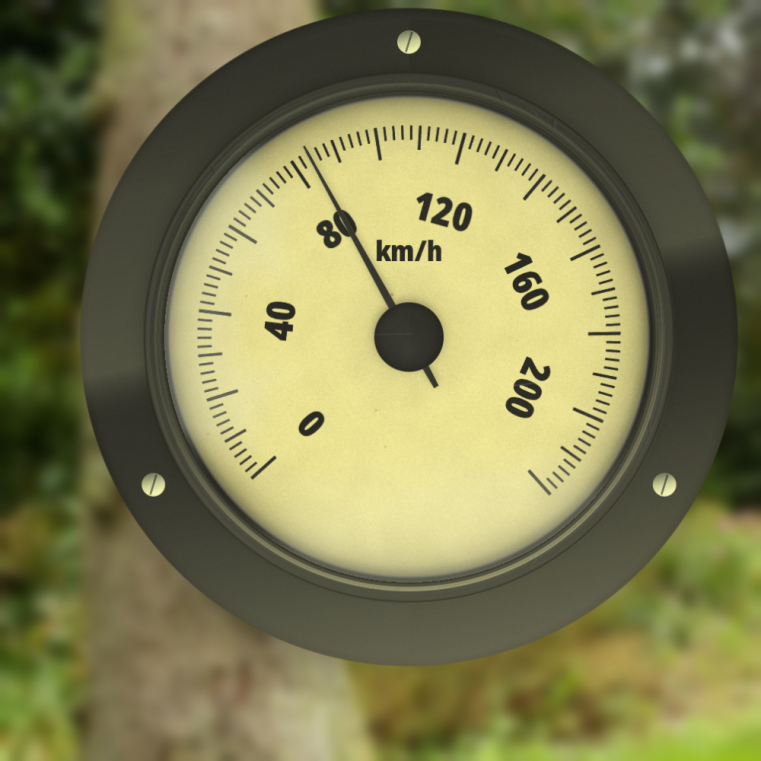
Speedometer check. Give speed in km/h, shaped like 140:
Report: 84
